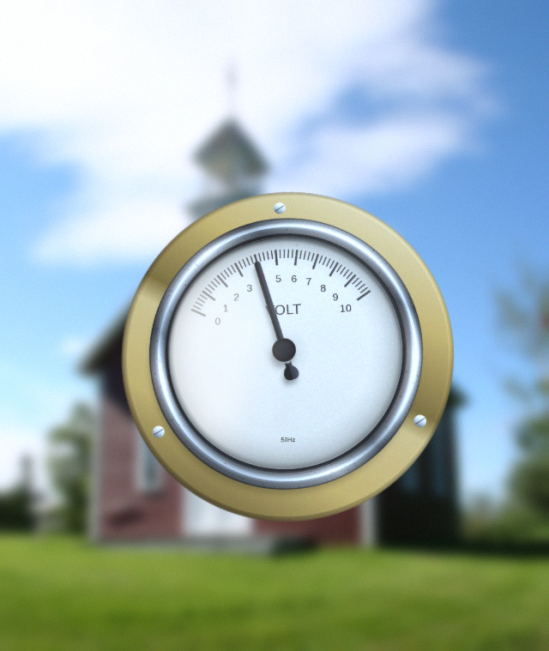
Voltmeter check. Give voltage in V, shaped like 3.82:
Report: 4
